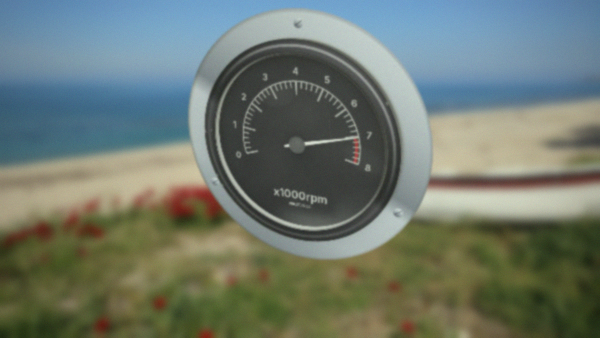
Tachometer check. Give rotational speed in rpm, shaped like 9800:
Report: 7000
